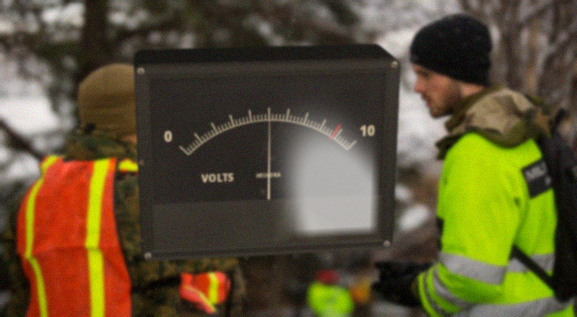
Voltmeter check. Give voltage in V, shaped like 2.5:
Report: 5
